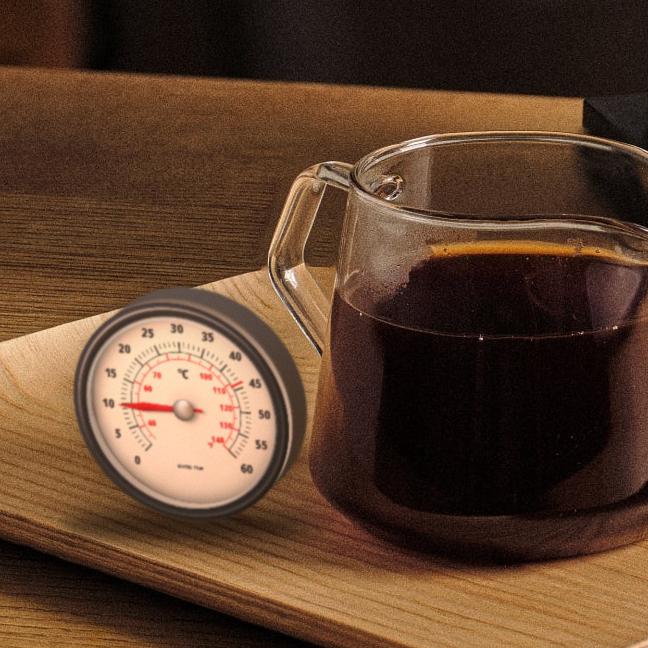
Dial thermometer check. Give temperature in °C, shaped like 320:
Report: 10
